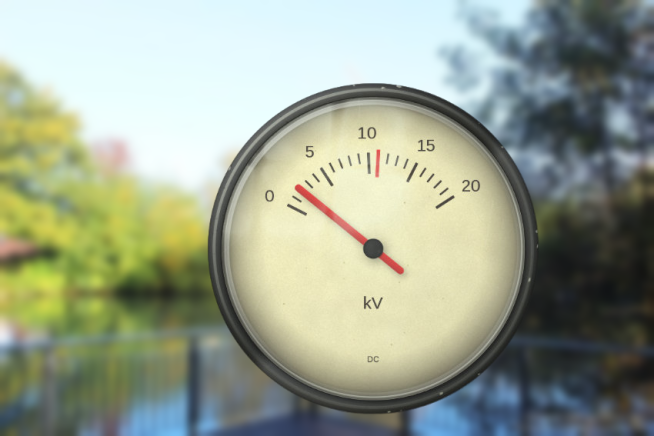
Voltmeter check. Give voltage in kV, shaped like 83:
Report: 2
